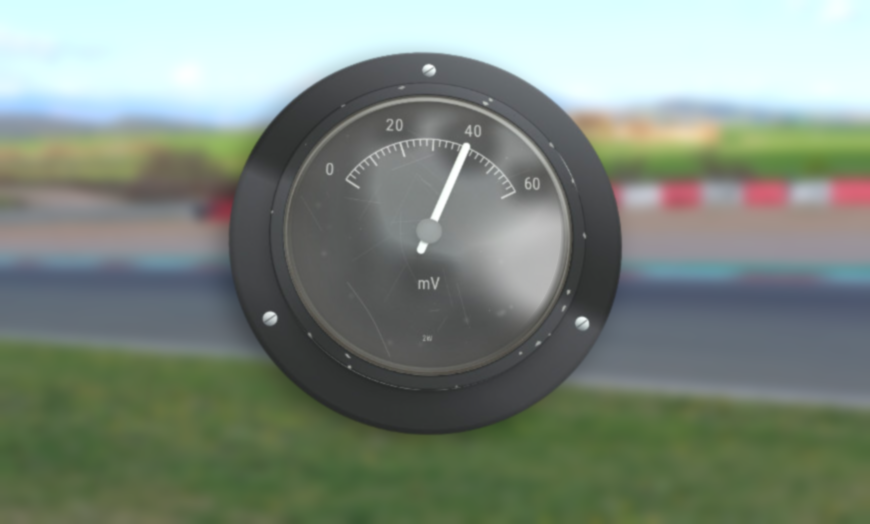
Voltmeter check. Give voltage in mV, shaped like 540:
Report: 40
